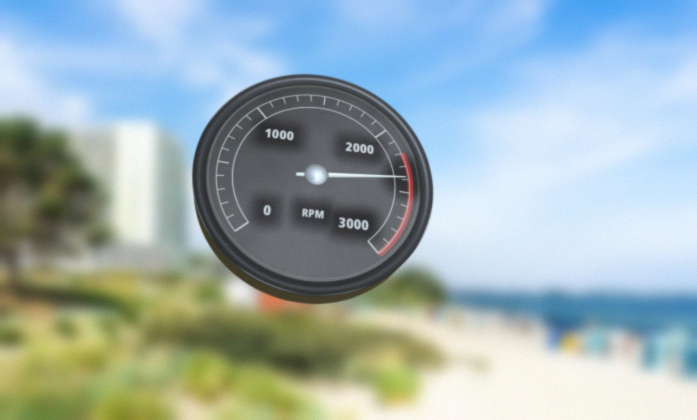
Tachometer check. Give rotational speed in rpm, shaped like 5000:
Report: 2400
